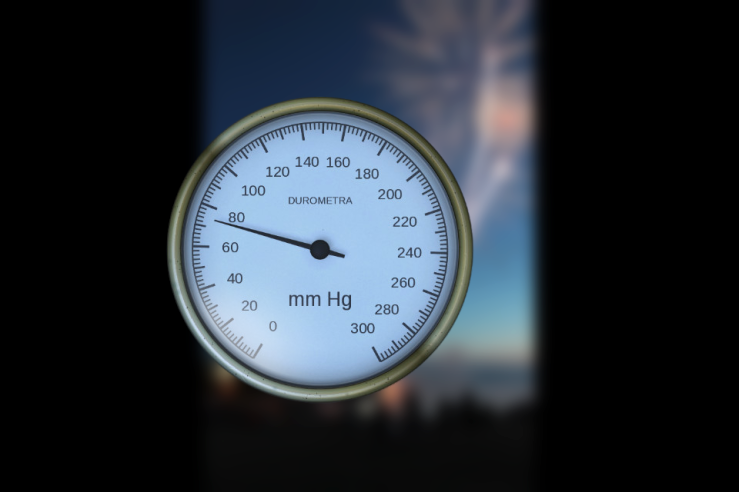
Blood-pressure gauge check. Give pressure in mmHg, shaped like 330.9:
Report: 74
